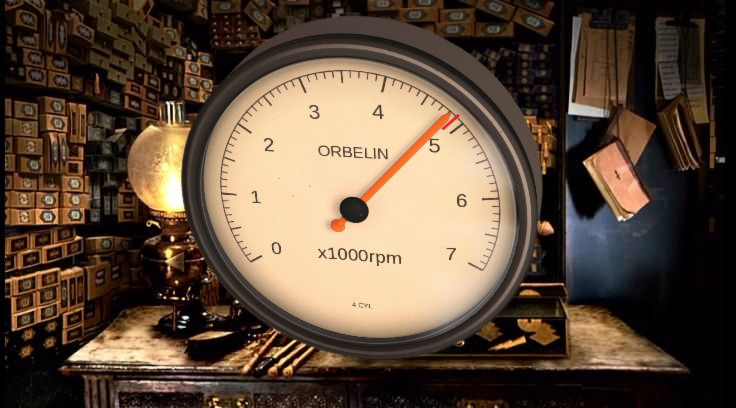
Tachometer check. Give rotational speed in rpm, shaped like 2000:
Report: 4800
